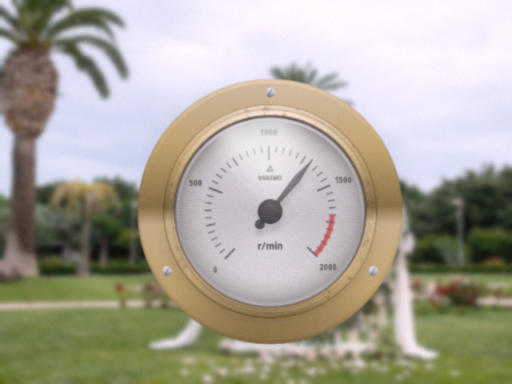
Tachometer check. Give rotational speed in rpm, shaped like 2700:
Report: 1300
